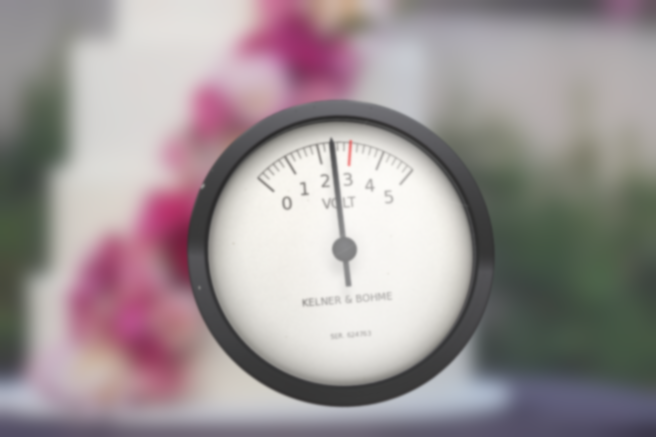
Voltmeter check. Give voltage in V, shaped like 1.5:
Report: 2.4
